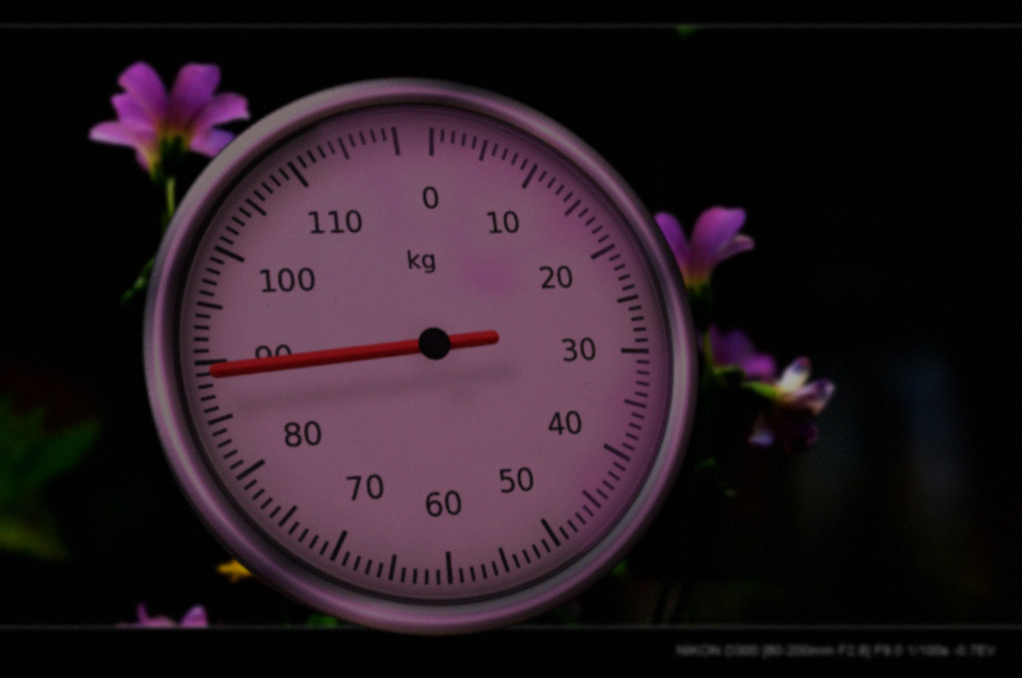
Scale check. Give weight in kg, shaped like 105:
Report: 89
